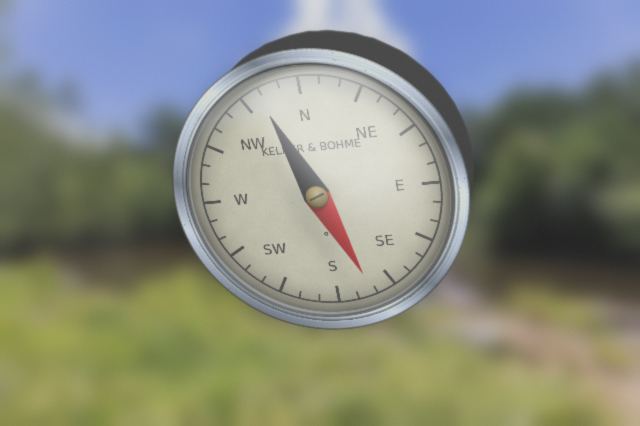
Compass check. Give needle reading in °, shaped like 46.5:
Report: 160
